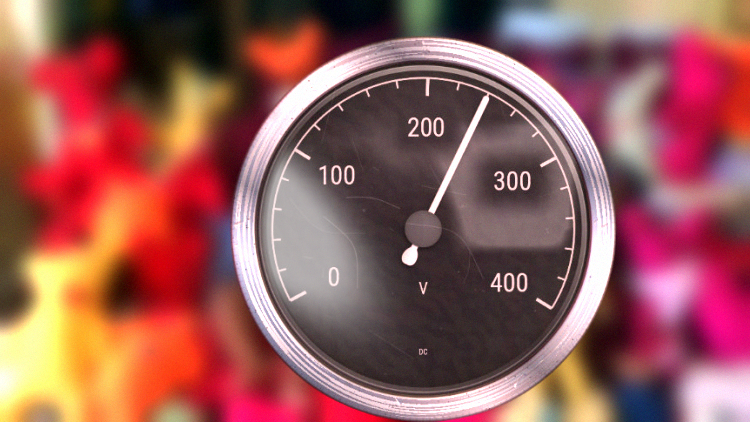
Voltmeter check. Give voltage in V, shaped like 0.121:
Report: 240
